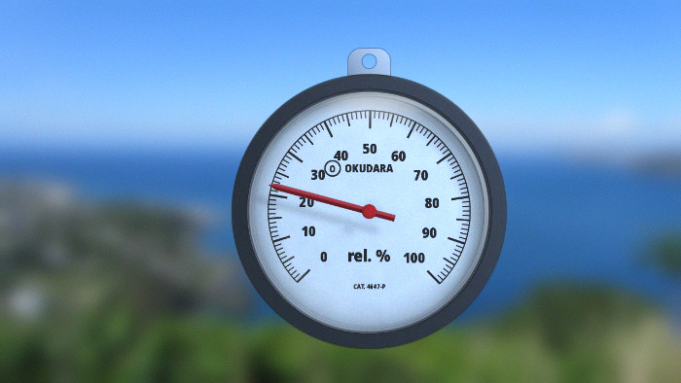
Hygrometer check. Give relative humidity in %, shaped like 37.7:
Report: 22
